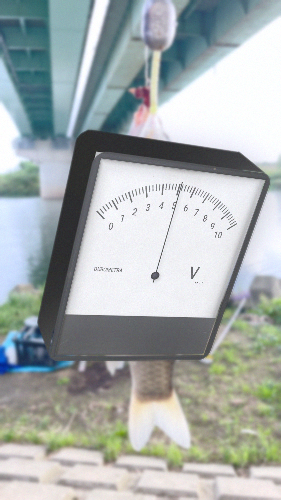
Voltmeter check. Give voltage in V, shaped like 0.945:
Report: 5
